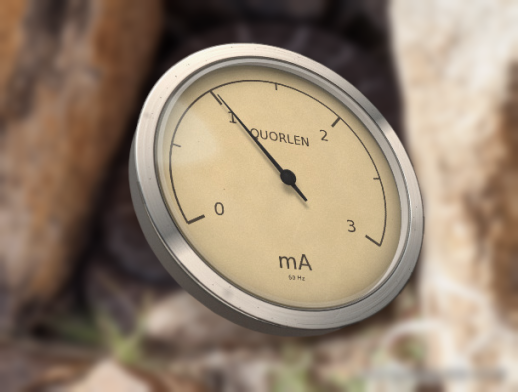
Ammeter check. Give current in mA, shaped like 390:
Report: 1
